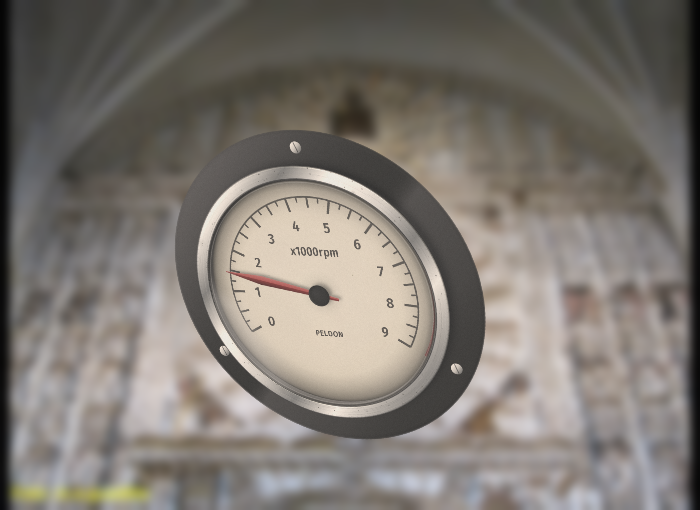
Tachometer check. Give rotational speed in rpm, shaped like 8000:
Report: 1500
